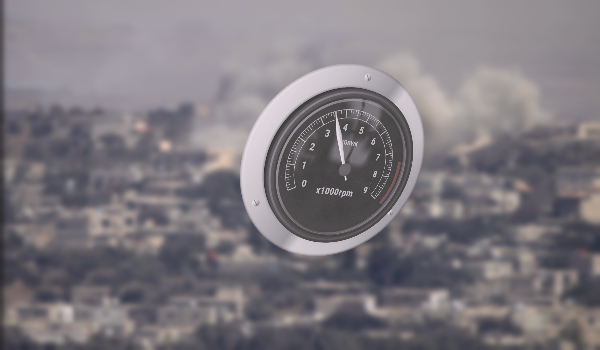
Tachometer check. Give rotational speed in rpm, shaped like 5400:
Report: 3500
